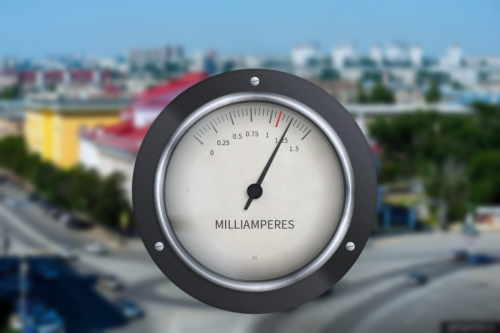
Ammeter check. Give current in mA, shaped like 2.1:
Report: 1.25
